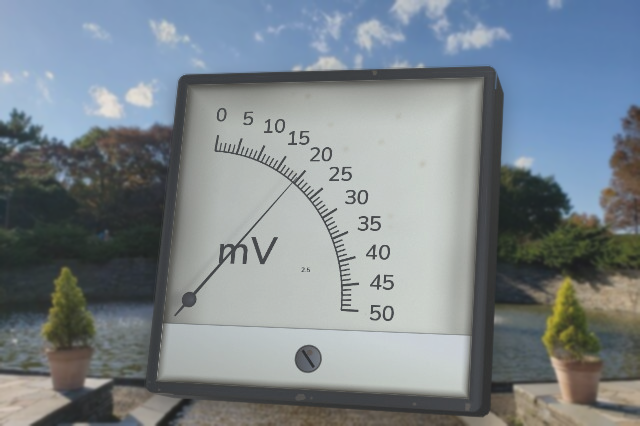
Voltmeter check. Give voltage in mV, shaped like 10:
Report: 20
